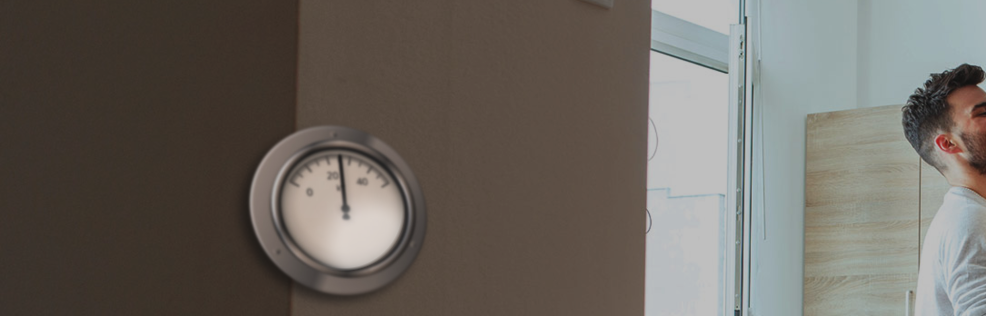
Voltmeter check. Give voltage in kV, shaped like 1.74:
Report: 25
